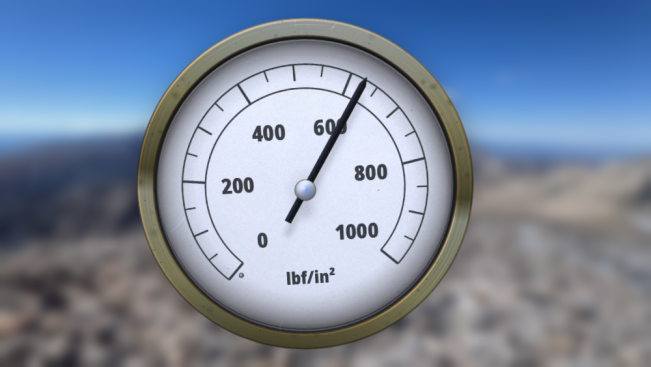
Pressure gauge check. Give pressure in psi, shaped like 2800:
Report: 625
